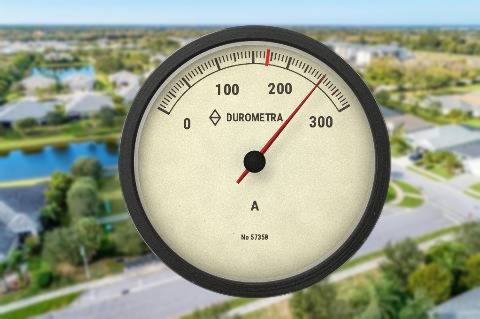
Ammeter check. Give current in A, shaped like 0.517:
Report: 250
